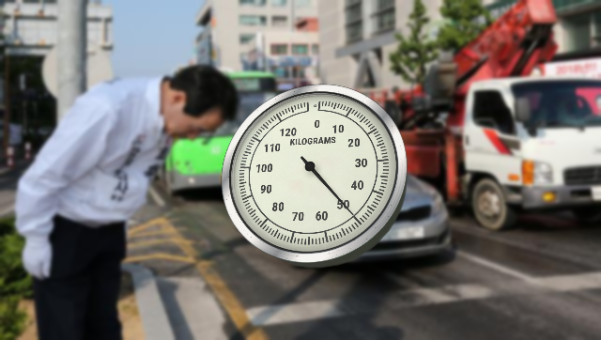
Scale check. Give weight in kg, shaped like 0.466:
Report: 50
